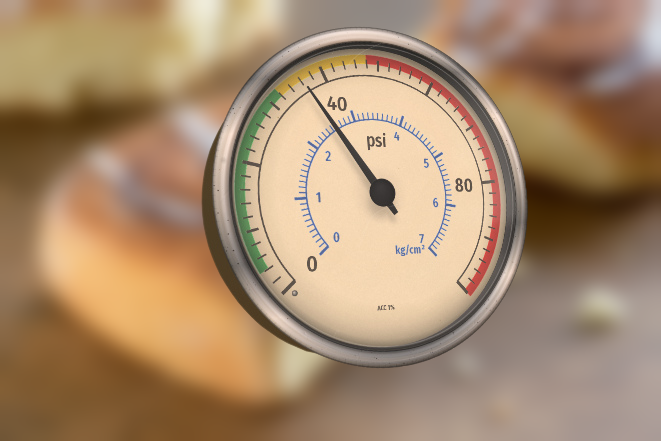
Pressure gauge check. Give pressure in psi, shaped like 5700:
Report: 36
